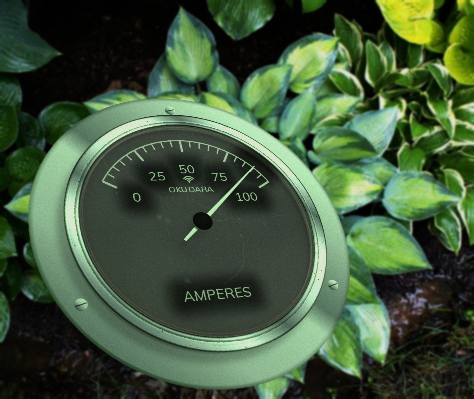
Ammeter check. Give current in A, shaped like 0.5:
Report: 90
